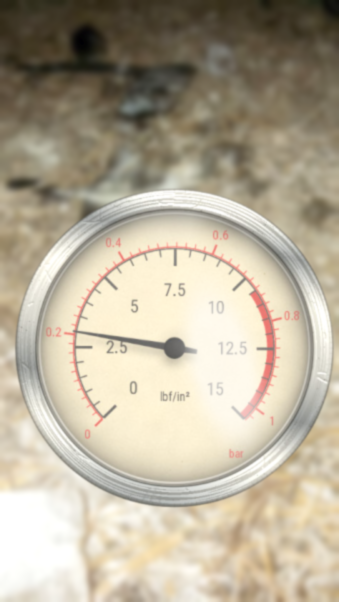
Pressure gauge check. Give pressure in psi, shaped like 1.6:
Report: 3
